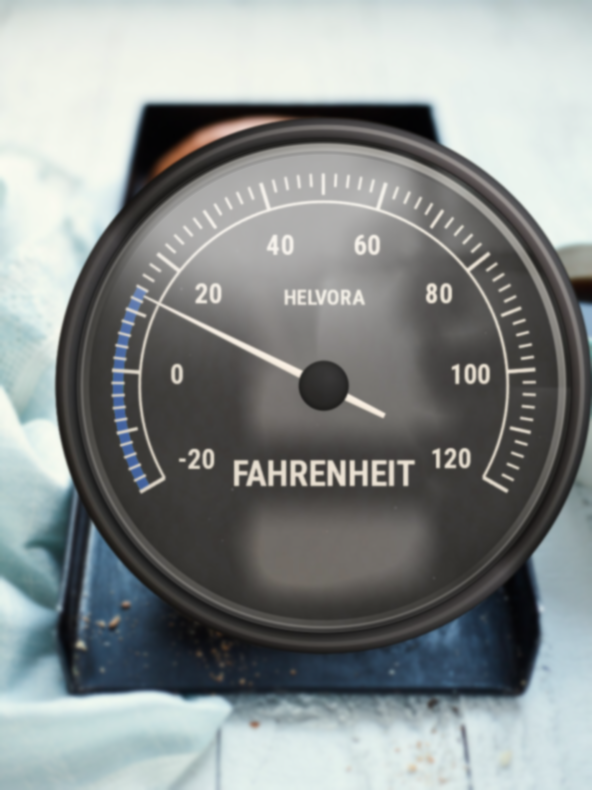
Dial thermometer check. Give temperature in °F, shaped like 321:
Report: 13
